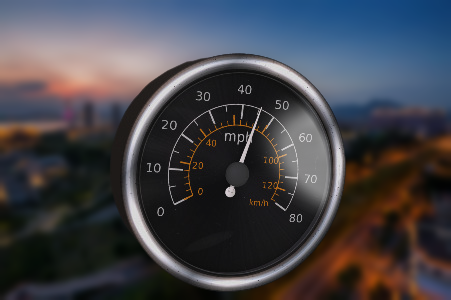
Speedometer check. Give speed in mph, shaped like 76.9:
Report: 45
